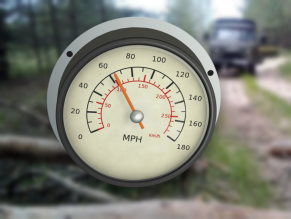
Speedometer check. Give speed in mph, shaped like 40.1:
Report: 65
